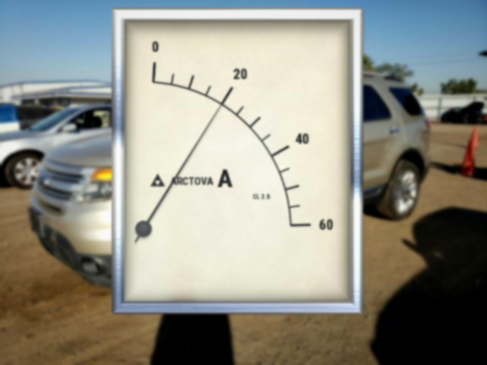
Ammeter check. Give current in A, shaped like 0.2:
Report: 20
